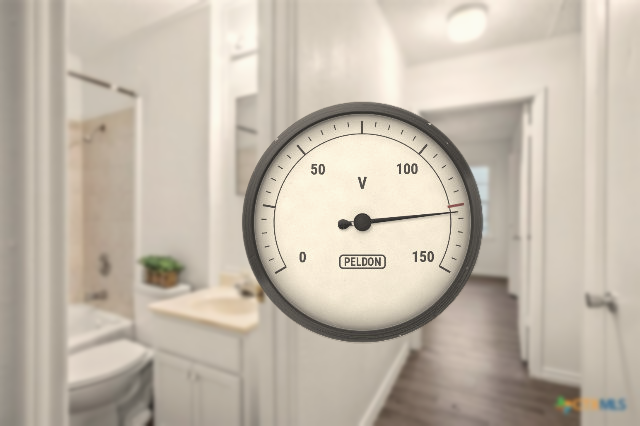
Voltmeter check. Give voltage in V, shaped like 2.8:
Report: 127.5
